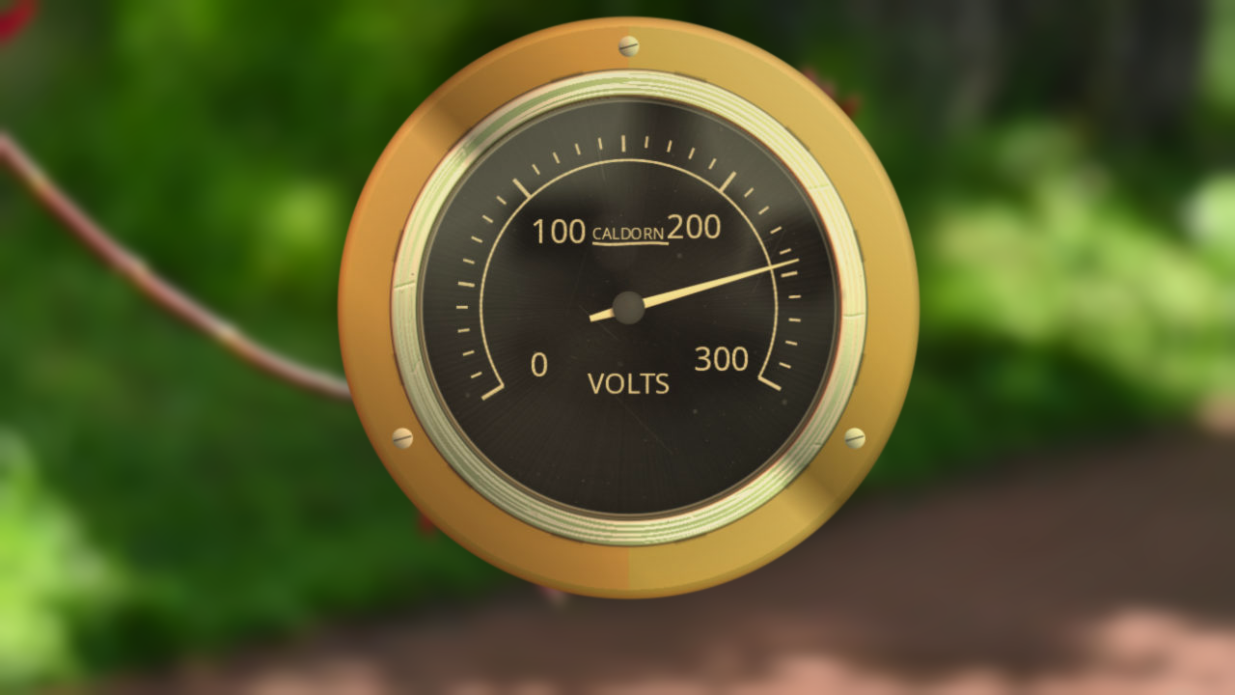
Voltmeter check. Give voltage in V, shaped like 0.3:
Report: 245
